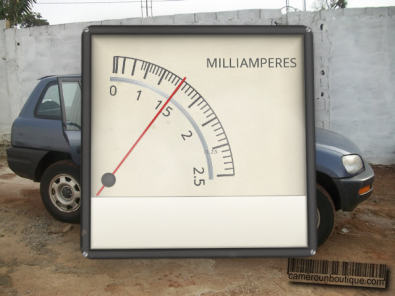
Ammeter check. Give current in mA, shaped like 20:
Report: 1.5
